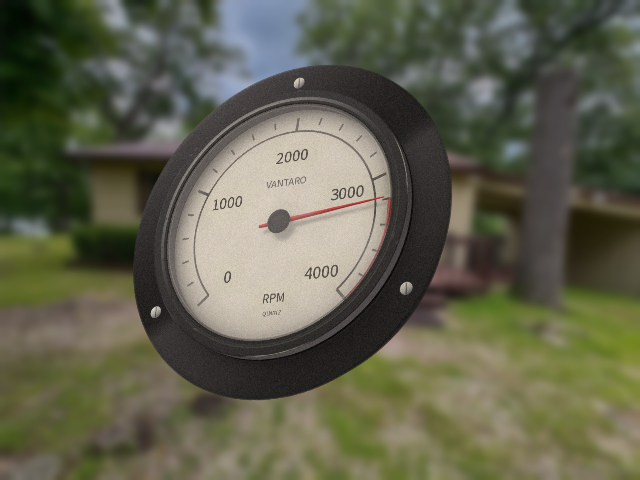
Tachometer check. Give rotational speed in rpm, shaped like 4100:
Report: 3200
